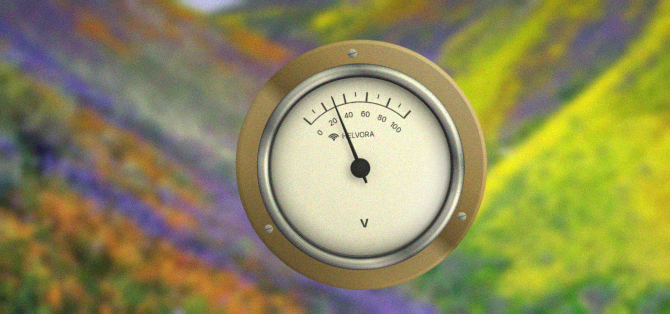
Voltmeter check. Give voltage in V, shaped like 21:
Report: 30
